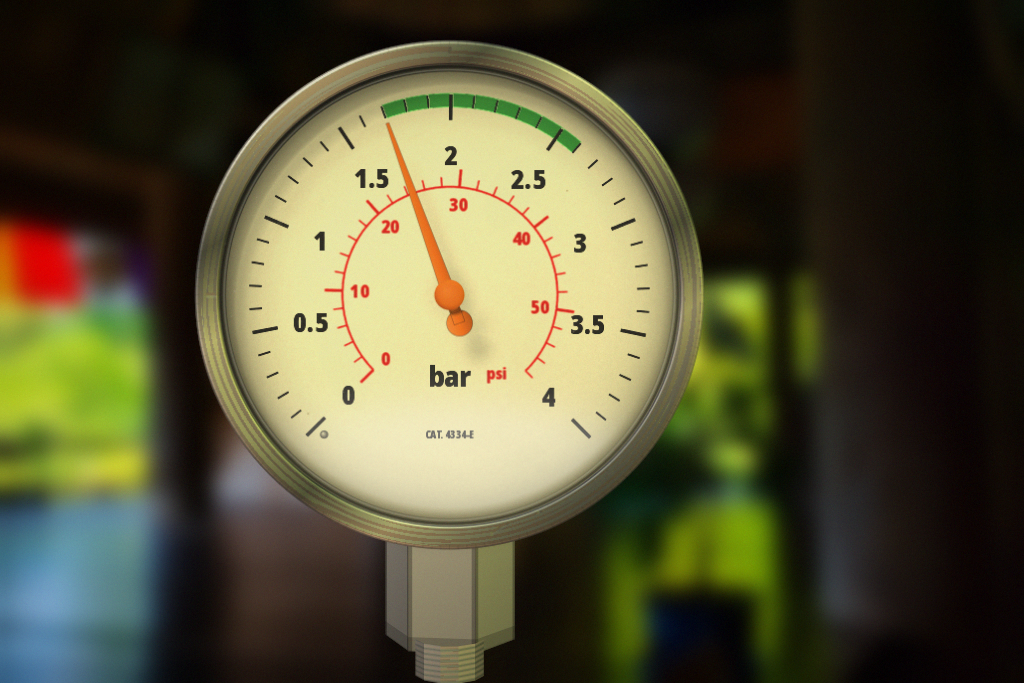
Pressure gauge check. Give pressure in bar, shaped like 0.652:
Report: 1.7
